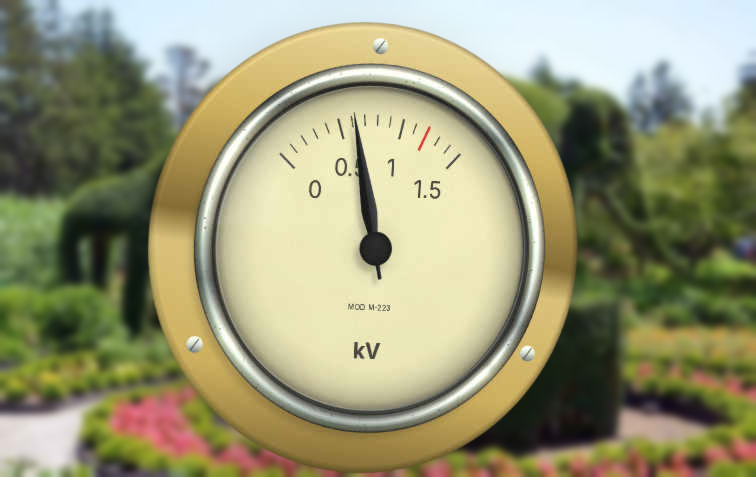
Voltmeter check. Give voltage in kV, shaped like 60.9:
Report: 0.6
